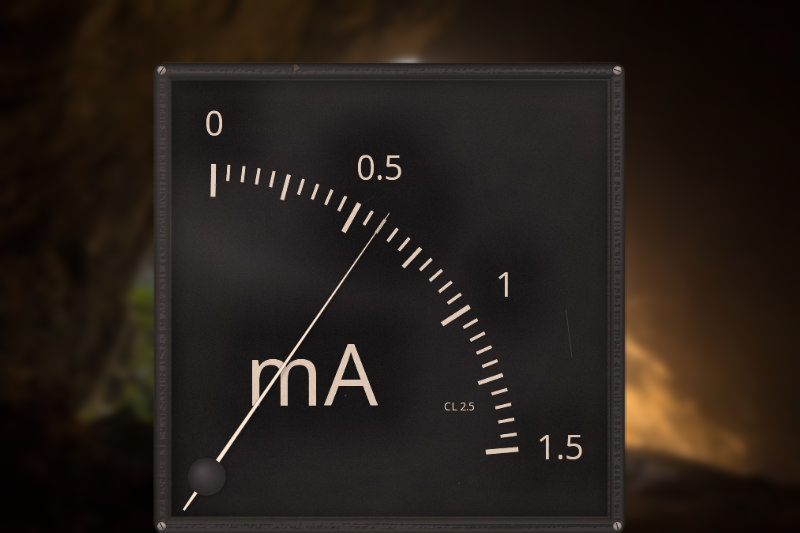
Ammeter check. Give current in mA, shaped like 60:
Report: 0.6
